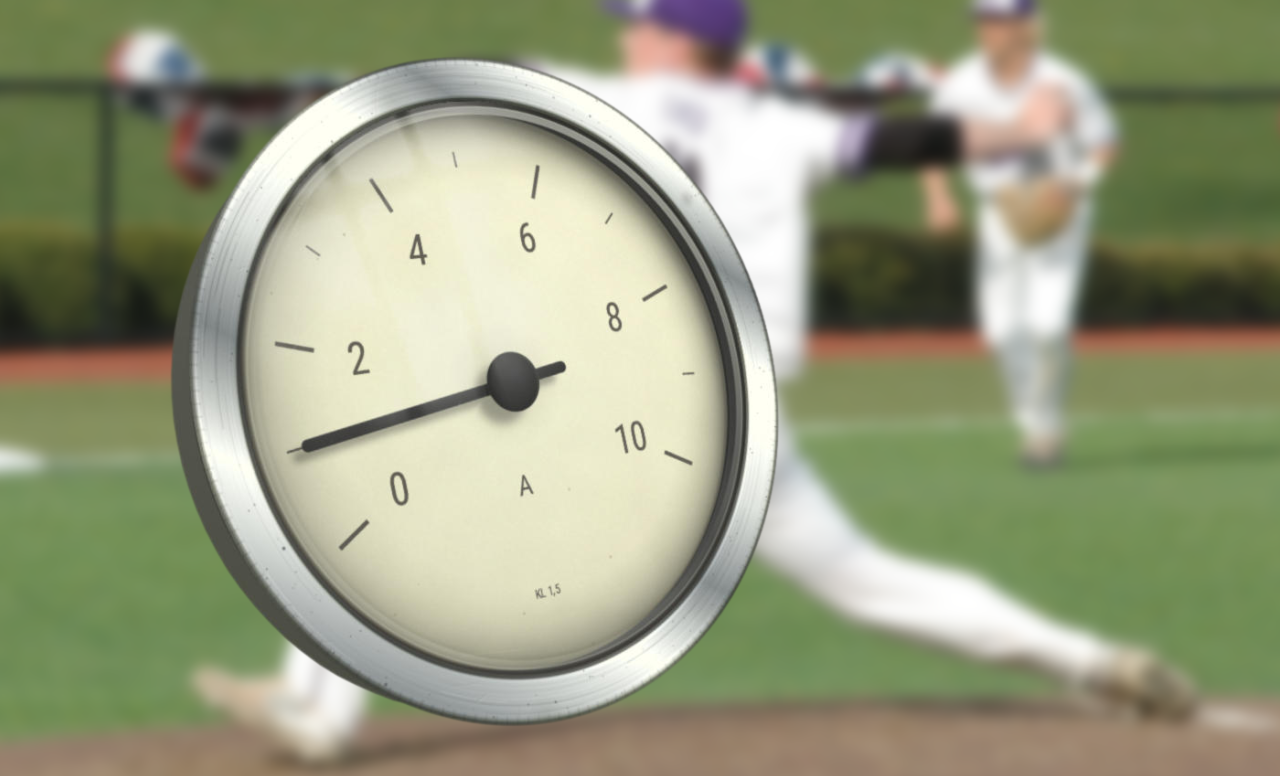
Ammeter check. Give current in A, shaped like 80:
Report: 1
